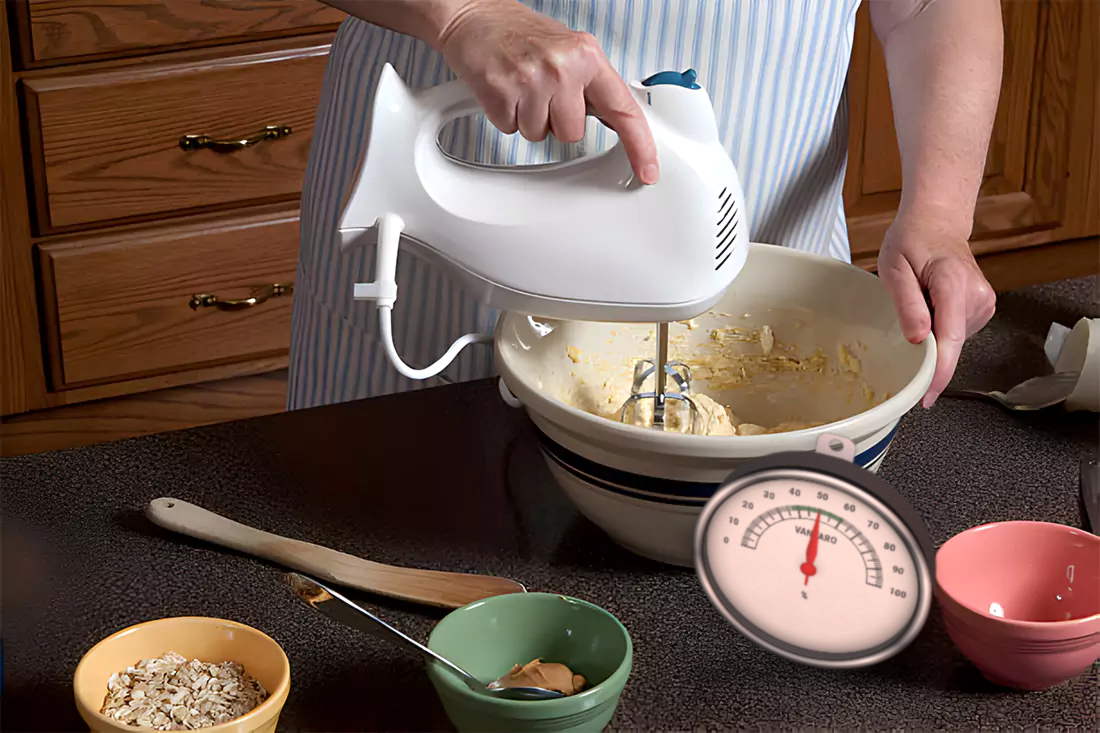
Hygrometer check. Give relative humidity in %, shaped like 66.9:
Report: 50
